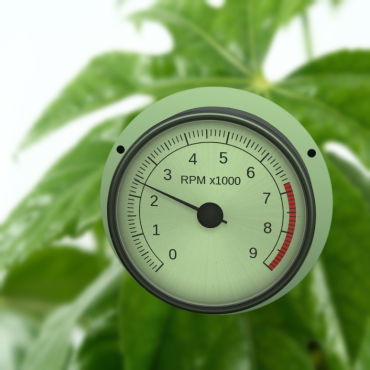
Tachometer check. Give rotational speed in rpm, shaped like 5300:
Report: 2400
